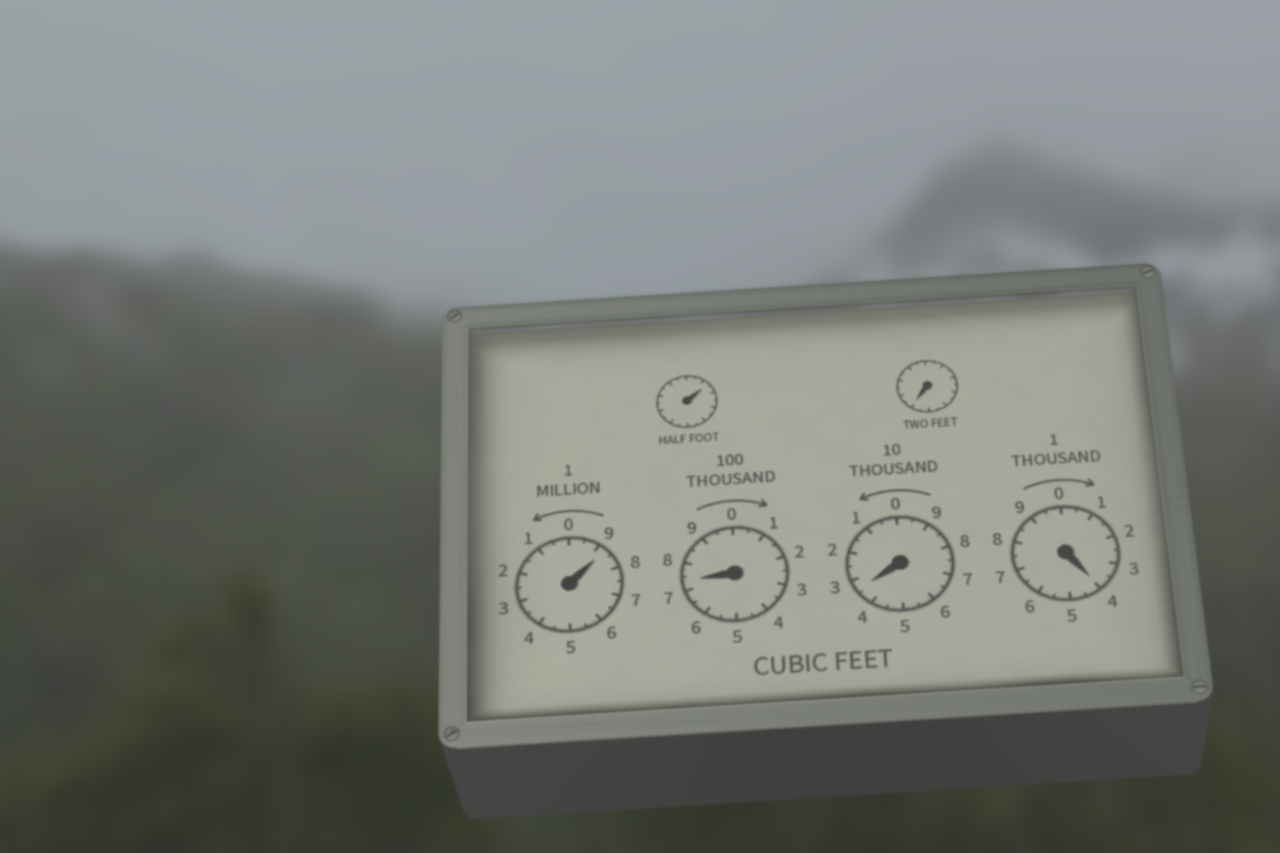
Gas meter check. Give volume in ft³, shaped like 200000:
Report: 873400
